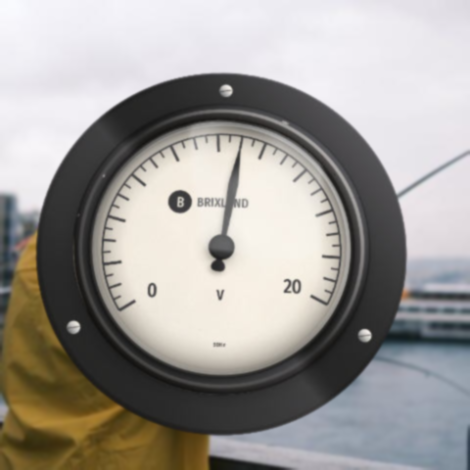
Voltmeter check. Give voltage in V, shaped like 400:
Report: 11
